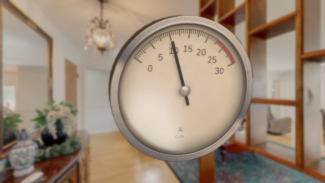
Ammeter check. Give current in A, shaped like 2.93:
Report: 10
